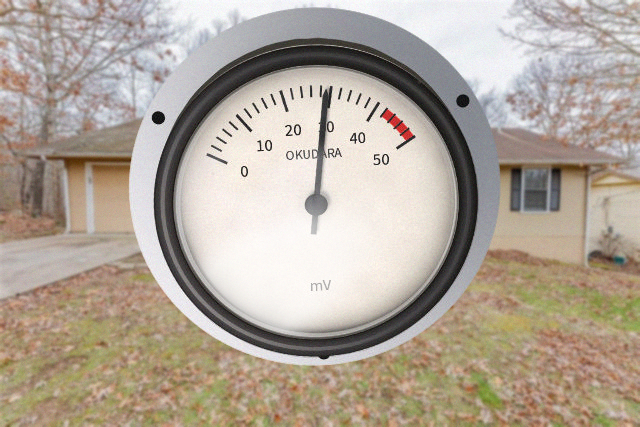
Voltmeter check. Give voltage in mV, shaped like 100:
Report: 29
